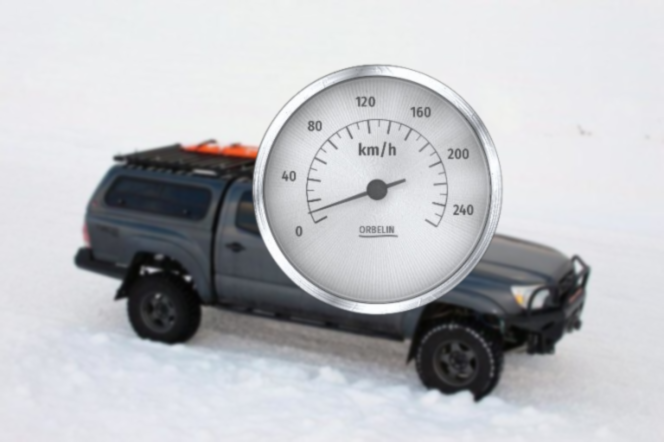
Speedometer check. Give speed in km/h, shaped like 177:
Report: 10
